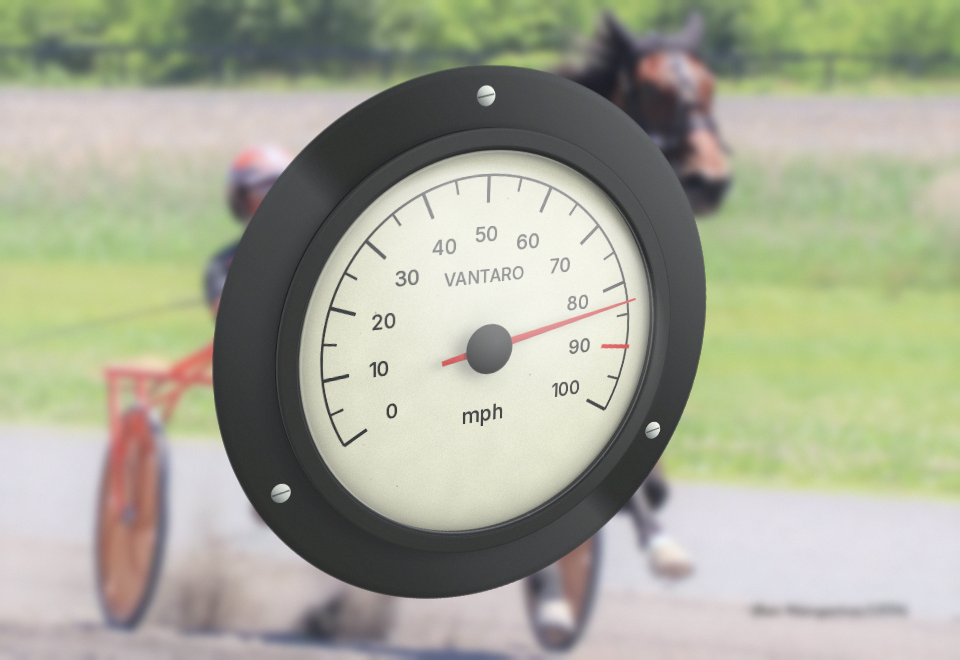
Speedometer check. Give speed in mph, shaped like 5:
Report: 82.5
